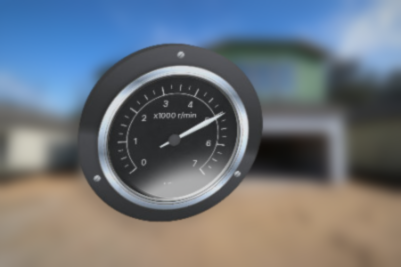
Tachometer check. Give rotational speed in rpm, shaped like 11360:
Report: 5000
